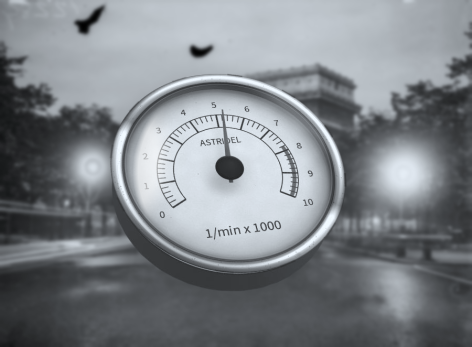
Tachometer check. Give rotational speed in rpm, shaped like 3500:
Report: 5200
